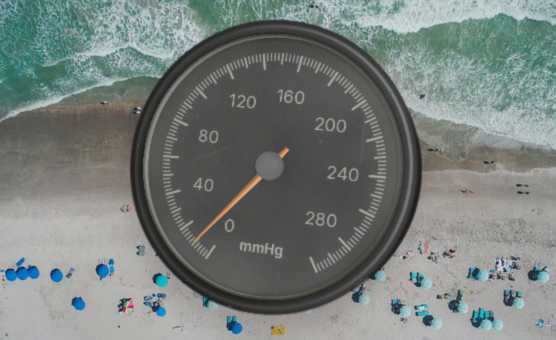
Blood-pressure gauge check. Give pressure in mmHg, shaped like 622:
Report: 10
